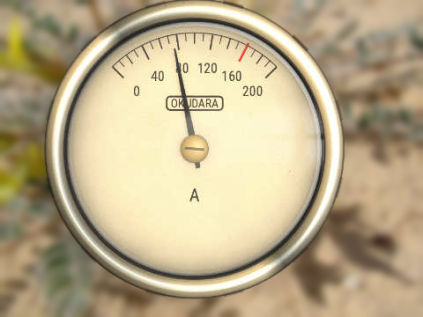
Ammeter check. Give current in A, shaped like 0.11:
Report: 75
